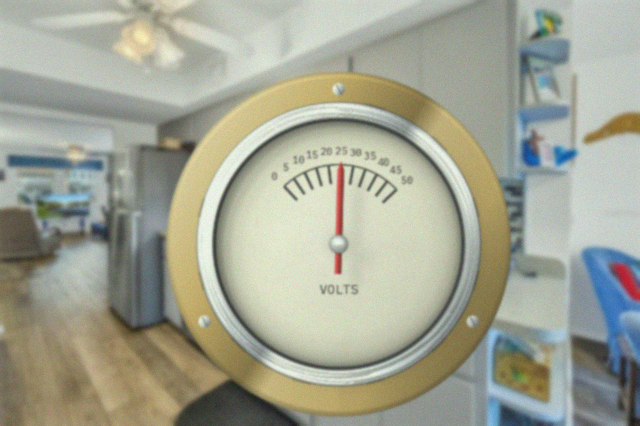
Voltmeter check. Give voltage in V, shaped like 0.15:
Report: 25
